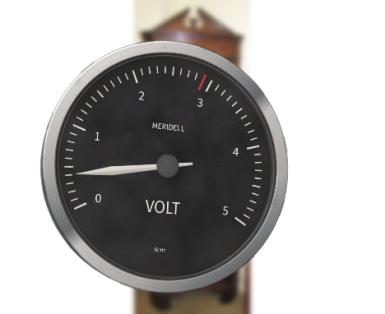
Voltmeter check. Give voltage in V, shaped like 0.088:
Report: 0.4
